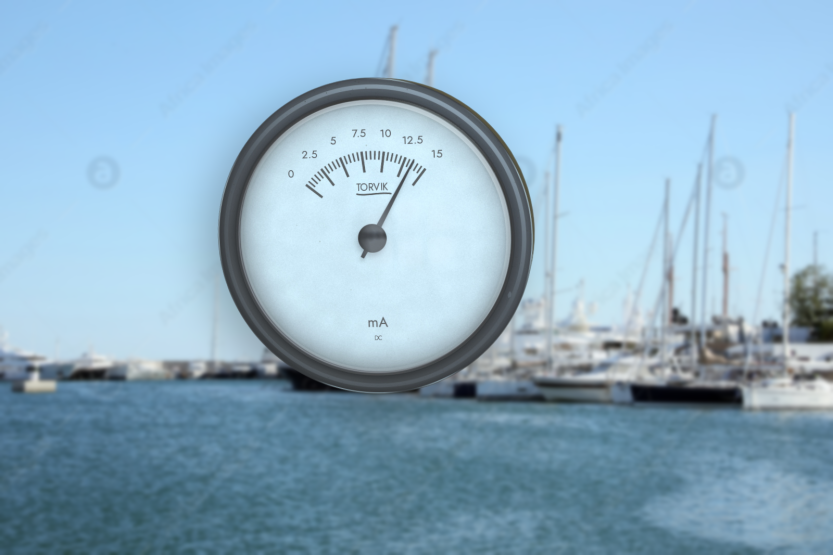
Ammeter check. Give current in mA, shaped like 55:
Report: 13.5
